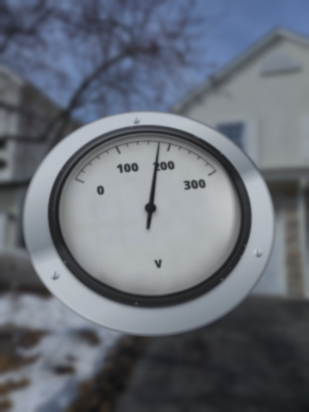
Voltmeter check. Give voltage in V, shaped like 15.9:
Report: 180
